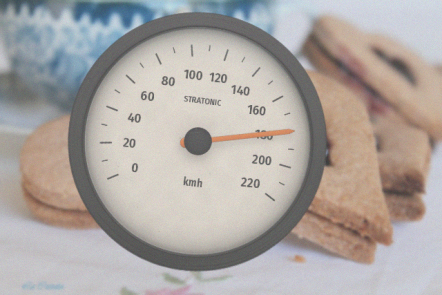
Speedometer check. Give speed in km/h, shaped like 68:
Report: 180
